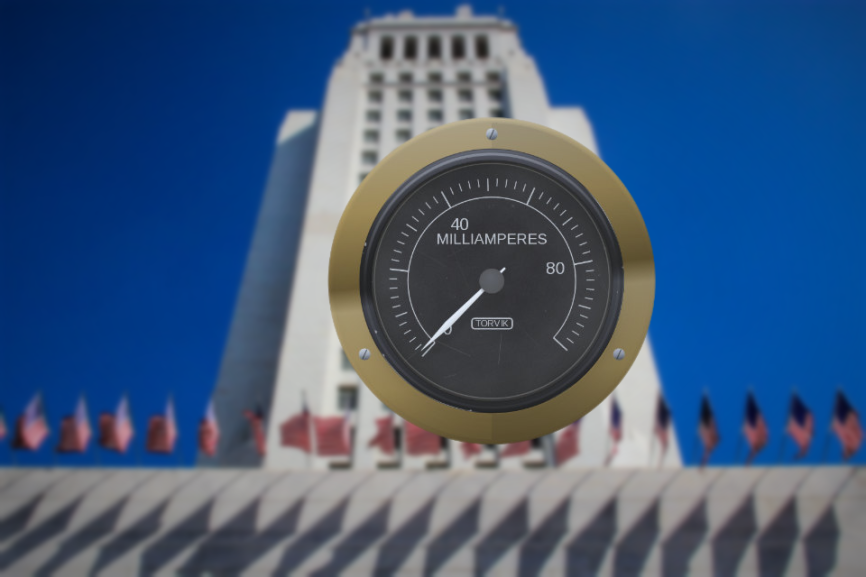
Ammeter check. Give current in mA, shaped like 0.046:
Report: 1
